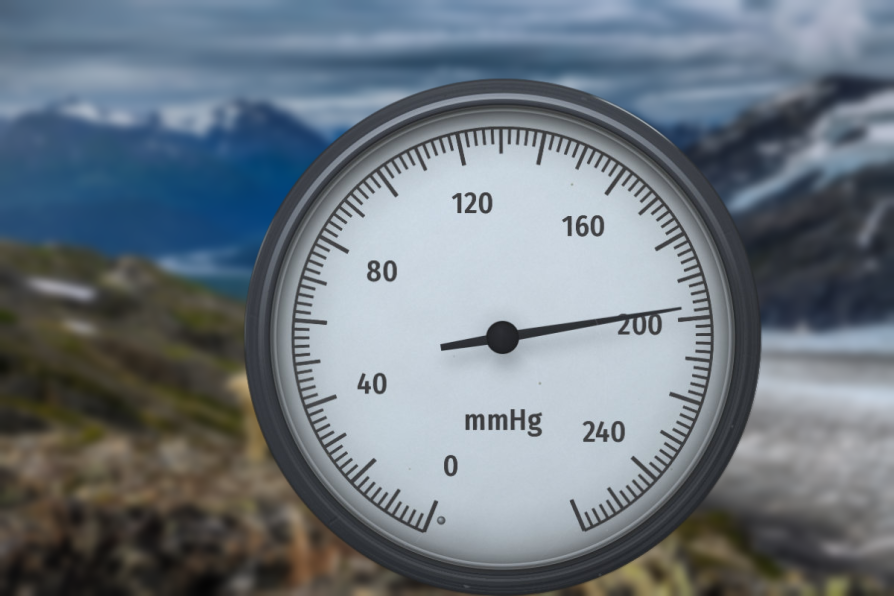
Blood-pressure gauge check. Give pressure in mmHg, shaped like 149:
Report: 197
